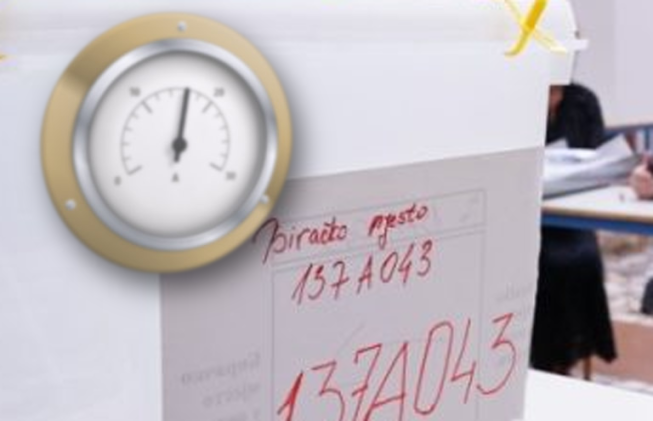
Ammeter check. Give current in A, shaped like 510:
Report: 16
